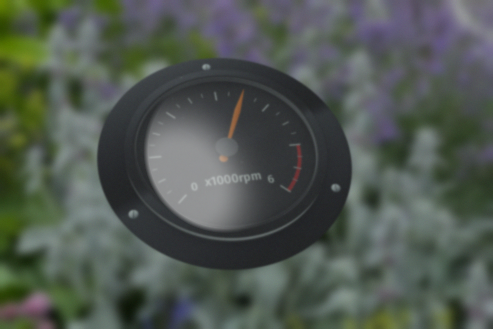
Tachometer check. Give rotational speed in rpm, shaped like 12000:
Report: 3500
